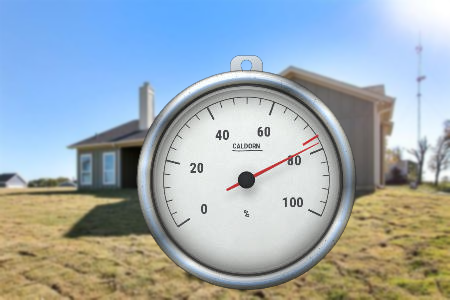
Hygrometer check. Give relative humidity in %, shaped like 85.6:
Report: 78
